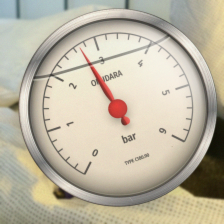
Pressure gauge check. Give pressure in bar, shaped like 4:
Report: 2.7
